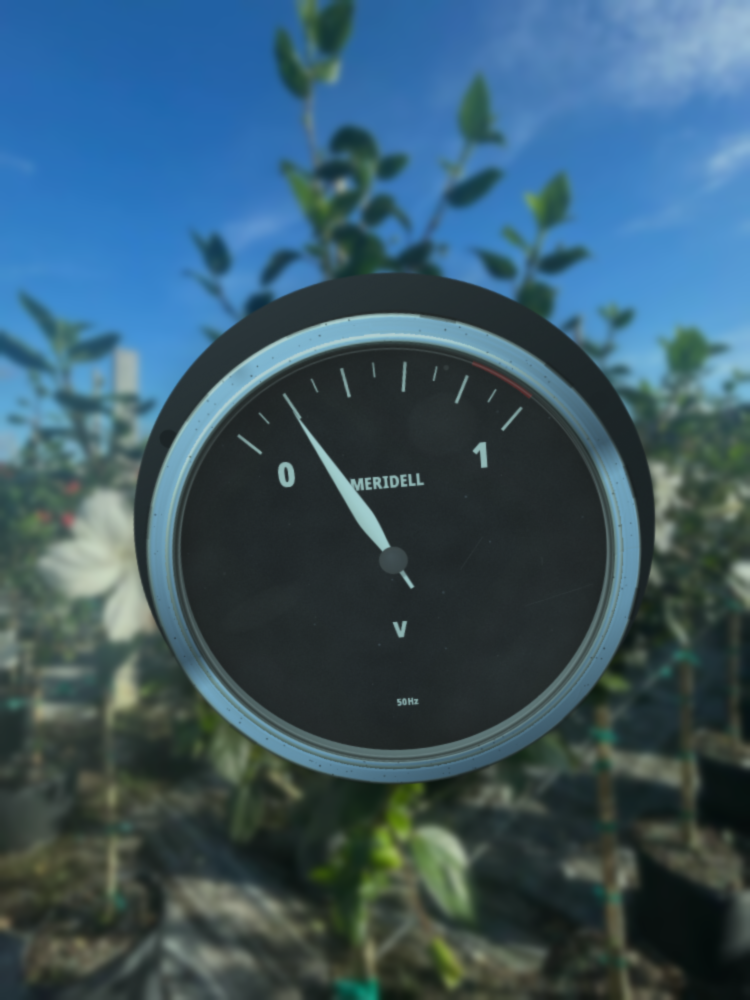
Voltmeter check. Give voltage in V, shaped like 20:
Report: 0.2
